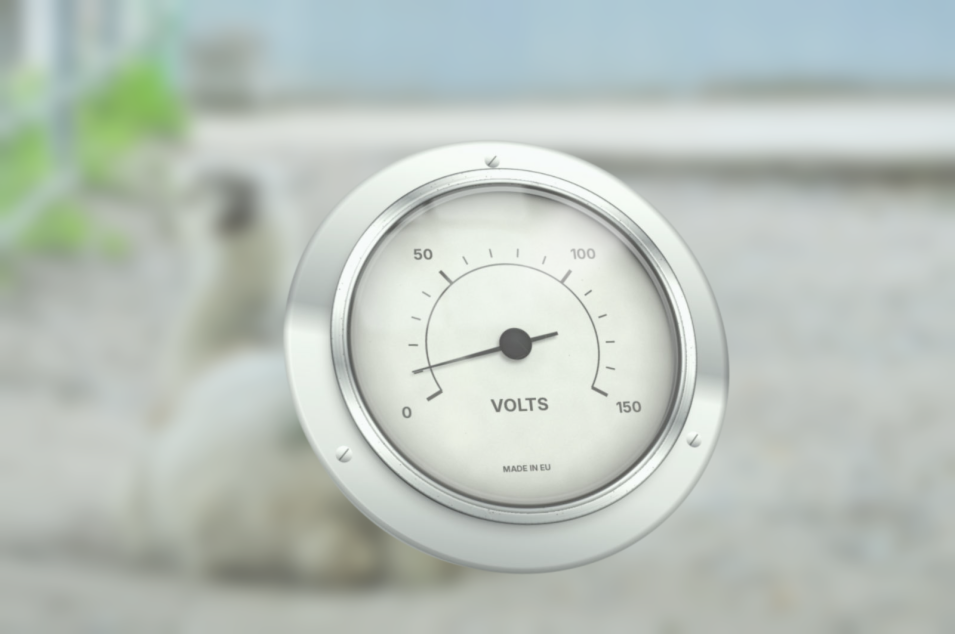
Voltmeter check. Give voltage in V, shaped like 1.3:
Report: 10
